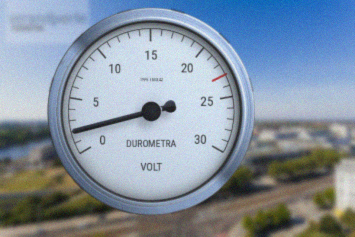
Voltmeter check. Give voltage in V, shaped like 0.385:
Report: 2
